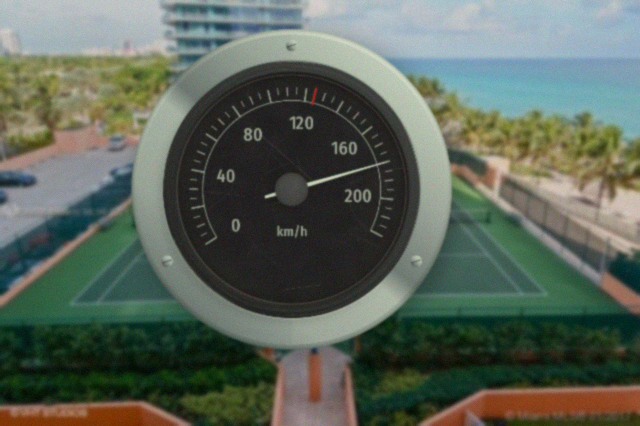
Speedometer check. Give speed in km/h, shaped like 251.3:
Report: 180
